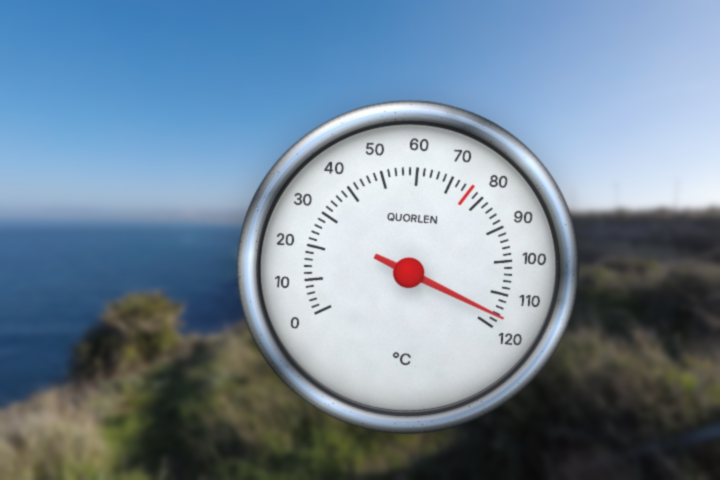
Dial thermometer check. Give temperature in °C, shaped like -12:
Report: 116
